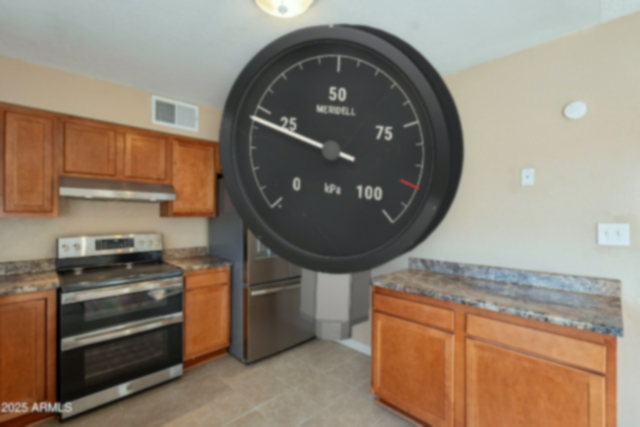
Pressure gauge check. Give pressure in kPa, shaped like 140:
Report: 22.5
